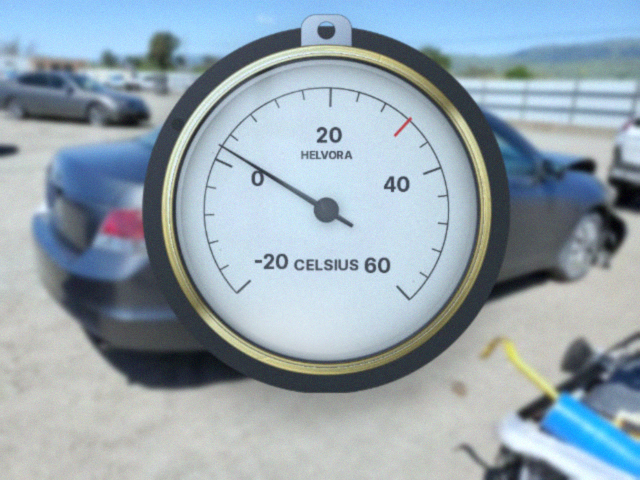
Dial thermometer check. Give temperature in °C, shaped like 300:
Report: 2
